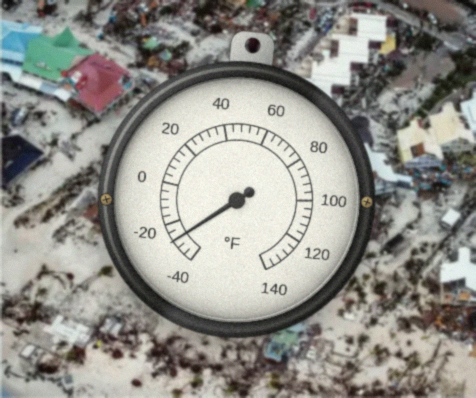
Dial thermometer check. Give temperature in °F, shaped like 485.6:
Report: -28
